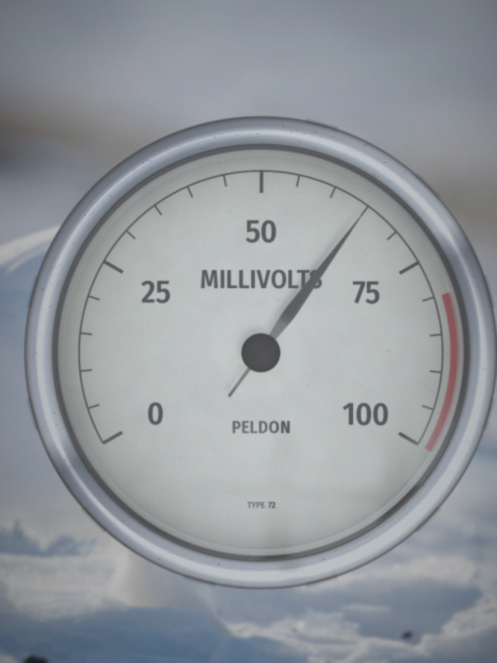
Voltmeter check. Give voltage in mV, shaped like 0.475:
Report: 65
